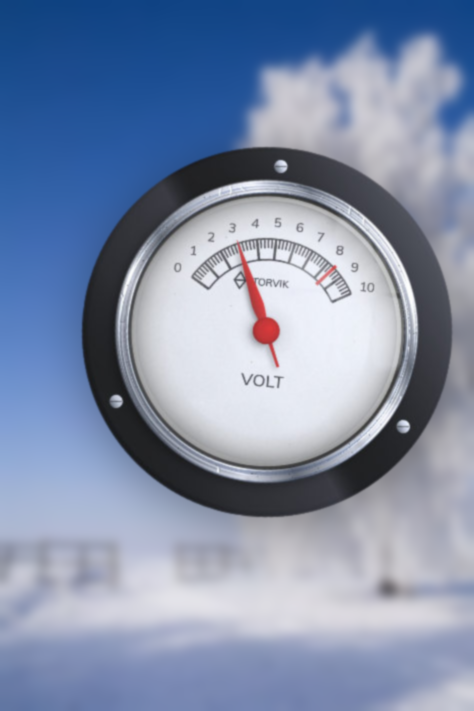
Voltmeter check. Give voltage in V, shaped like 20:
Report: 3
